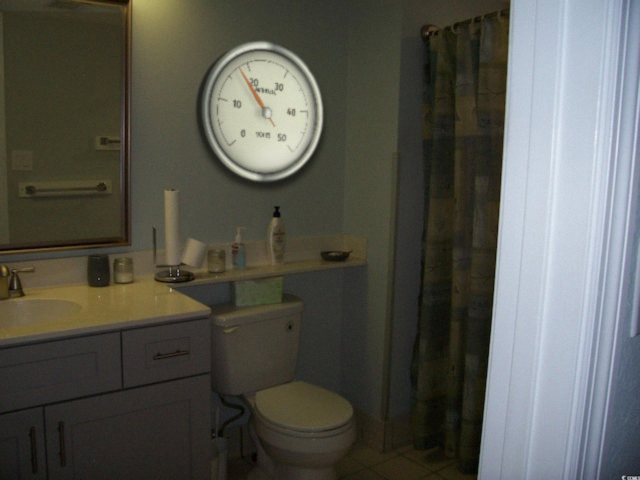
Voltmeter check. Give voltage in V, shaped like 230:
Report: 17.5
